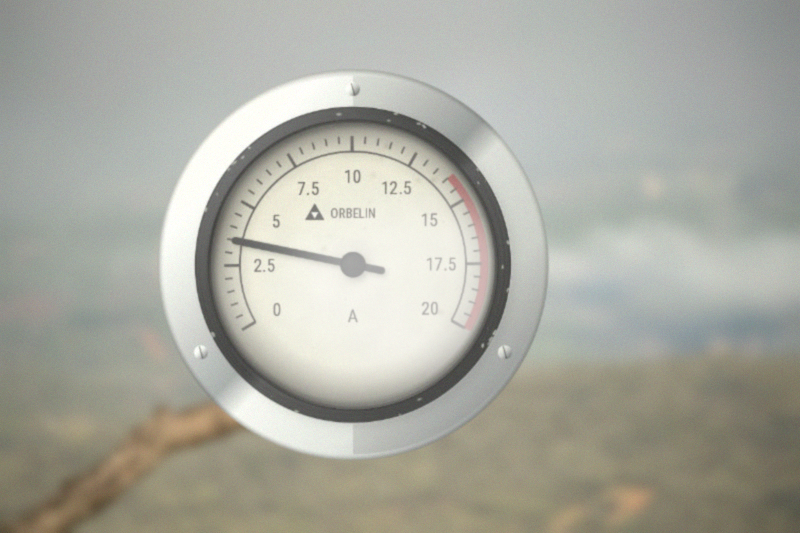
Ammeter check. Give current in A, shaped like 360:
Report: 3.5
